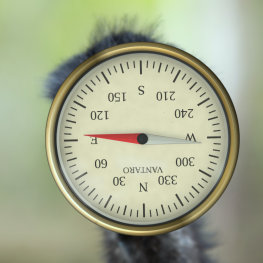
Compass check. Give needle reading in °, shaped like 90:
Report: 95
